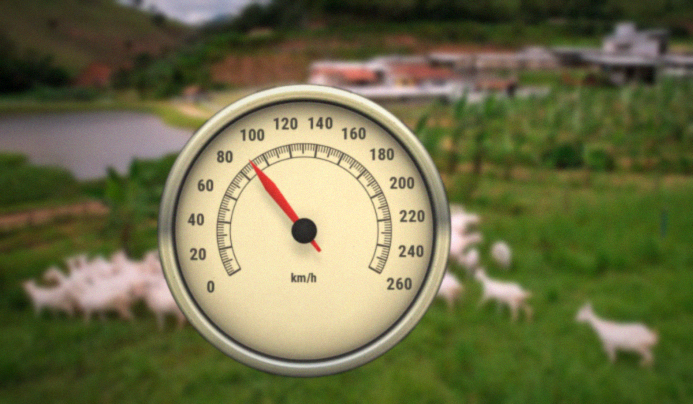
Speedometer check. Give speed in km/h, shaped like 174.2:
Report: 90
